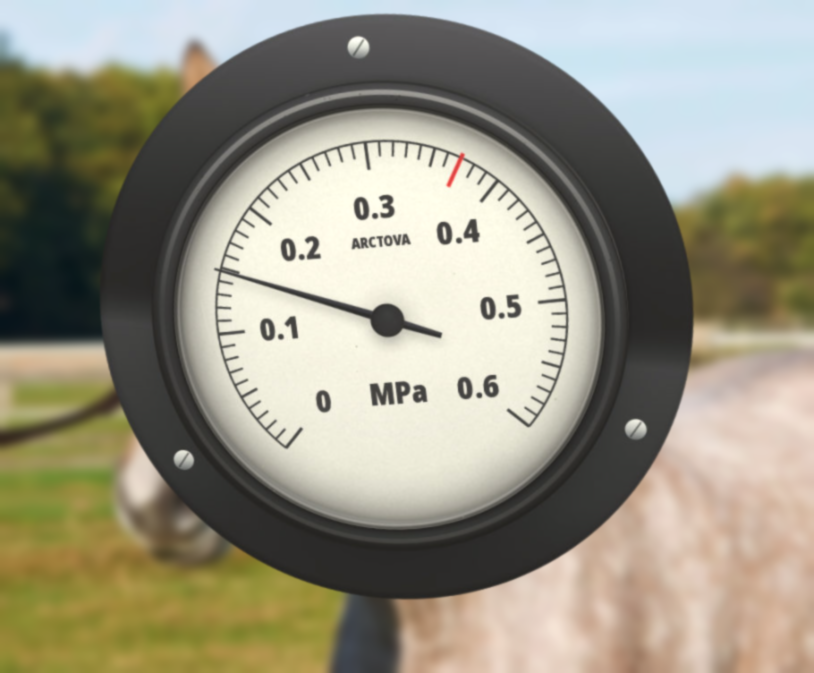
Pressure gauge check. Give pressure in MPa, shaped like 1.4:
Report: 0.15
